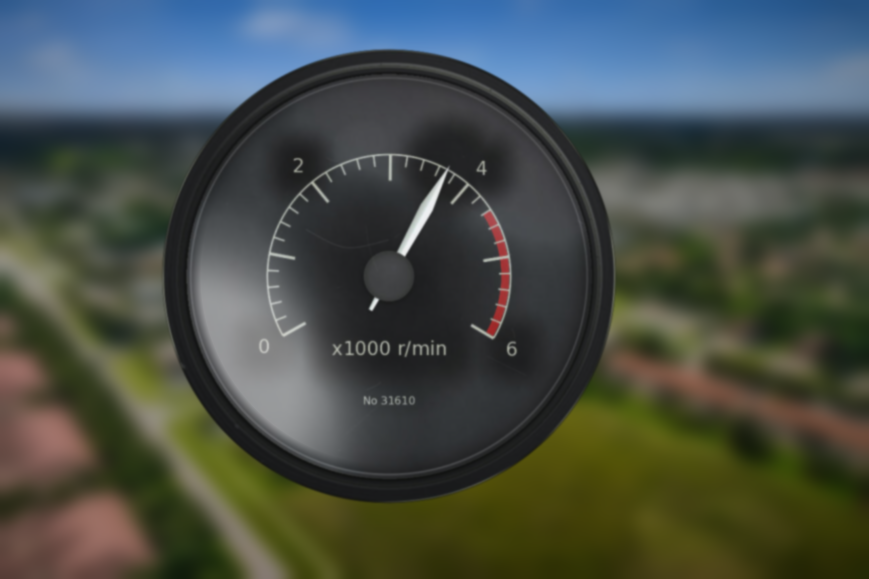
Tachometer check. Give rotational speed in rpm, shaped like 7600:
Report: 3700
